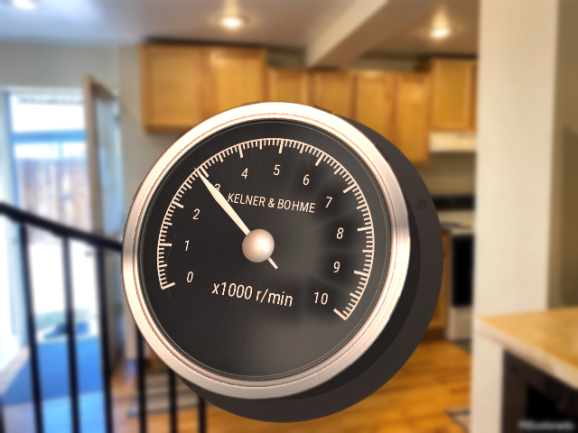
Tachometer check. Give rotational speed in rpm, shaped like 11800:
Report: 2900
